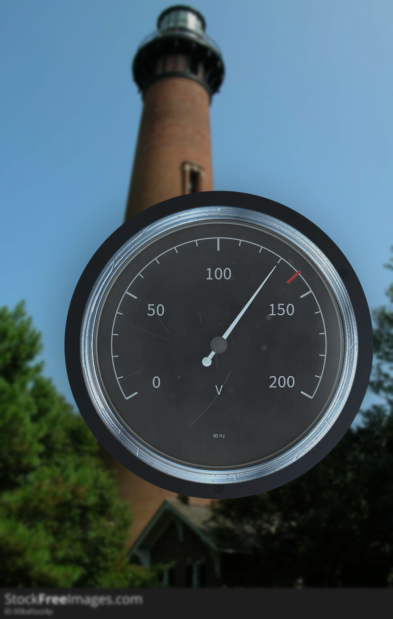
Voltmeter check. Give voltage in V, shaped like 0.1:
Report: 130
